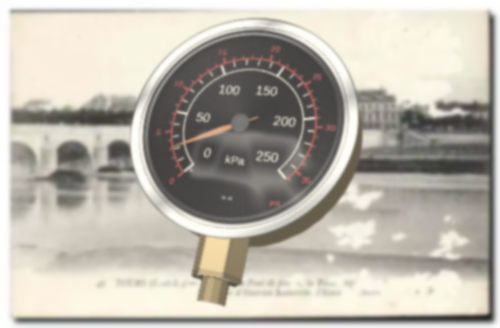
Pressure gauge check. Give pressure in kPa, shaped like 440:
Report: 20
